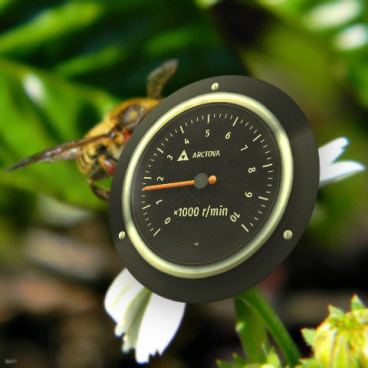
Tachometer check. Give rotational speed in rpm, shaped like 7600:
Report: 1600
